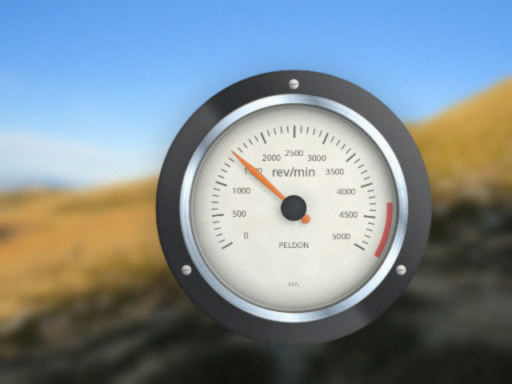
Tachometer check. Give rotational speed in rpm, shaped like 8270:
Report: 1500
